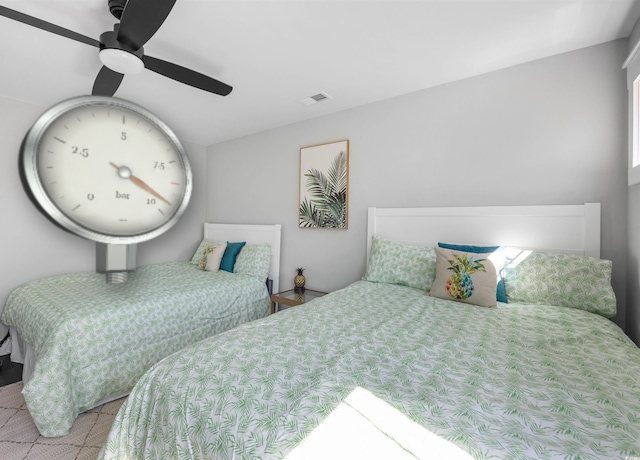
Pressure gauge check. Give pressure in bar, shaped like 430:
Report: 9.5
